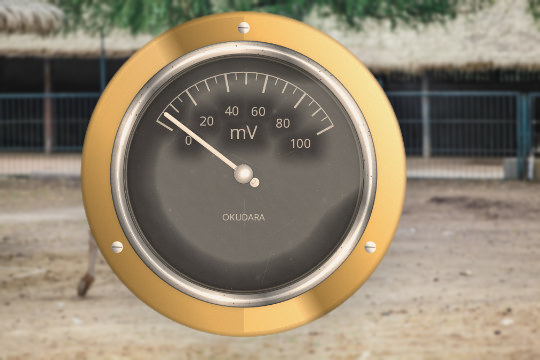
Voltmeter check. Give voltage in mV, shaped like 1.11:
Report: 5
